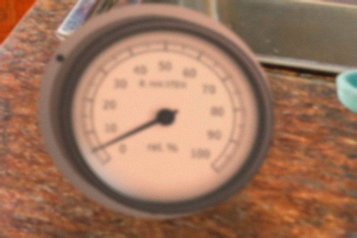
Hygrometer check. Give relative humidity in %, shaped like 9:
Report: 5
